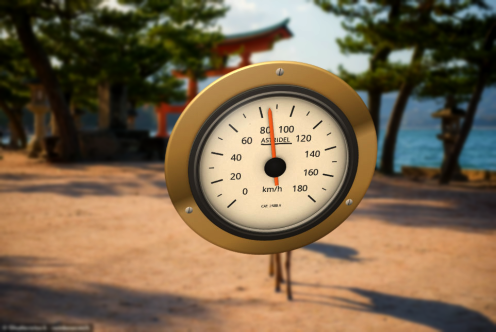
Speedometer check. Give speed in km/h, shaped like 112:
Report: 85
